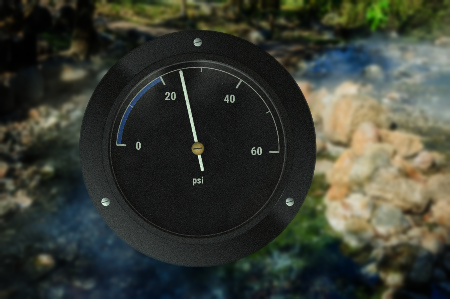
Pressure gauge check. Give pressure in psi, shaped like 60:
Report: 25
